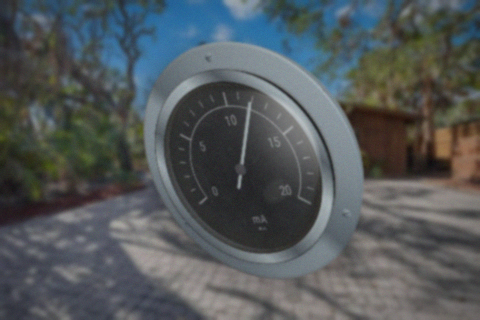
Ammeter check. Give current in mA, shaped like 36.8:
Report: 12
